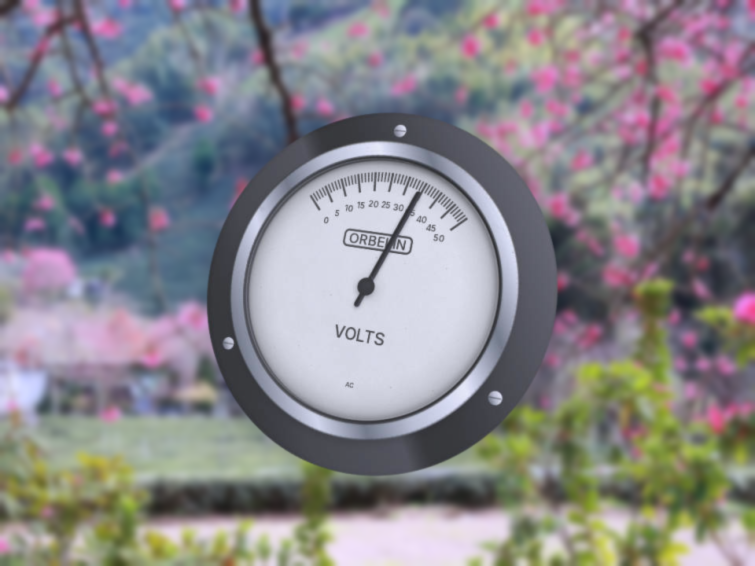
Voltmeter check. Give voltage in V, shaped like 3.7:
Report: 35
